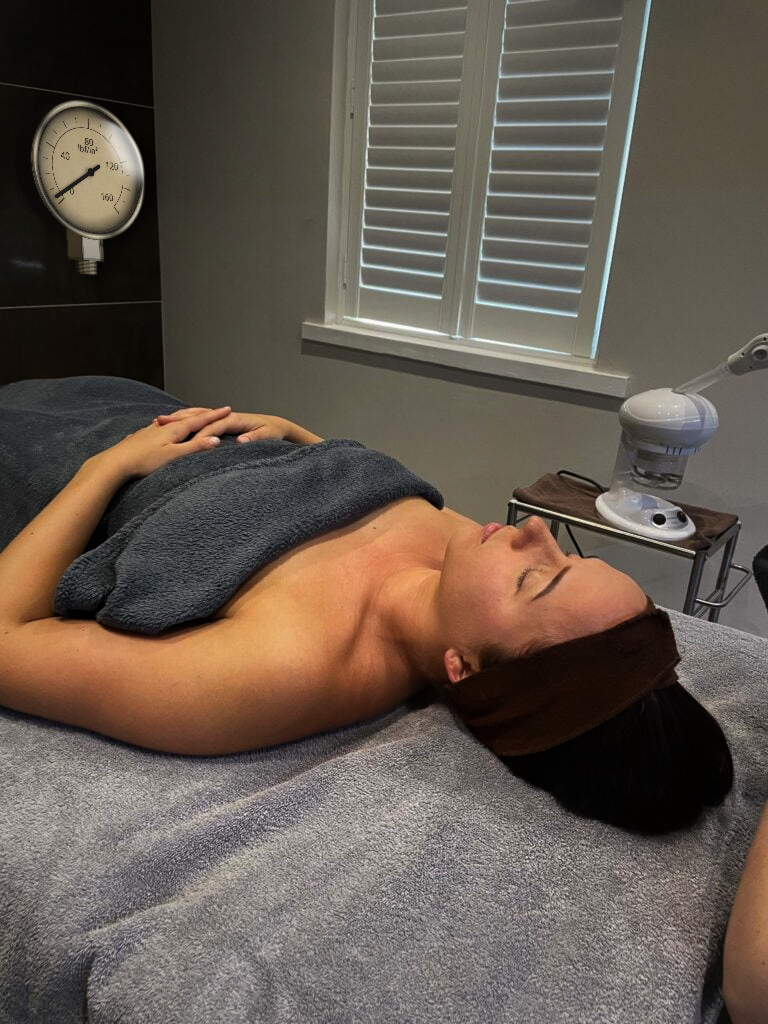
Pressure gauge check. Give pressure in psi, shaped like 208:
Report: 5
